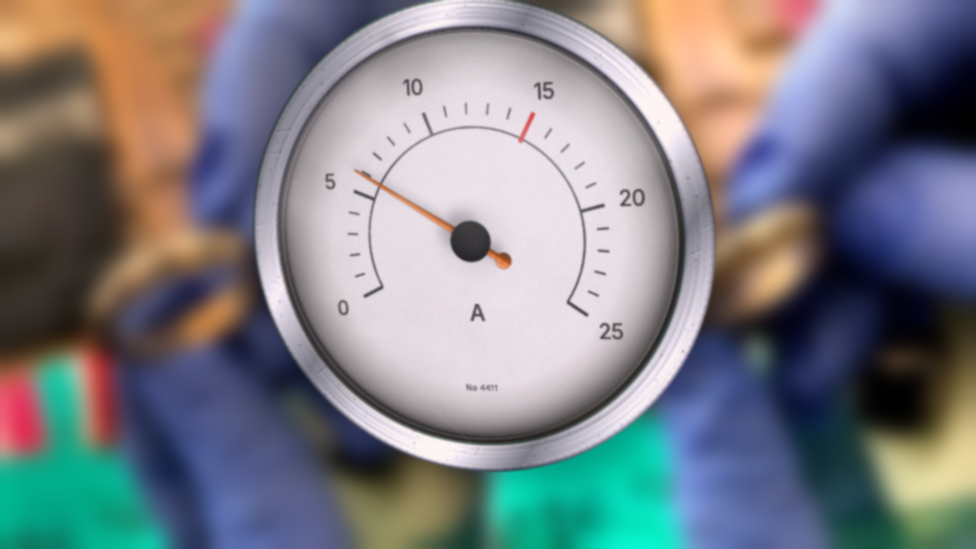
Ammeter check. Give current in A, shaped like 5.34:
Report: 6
